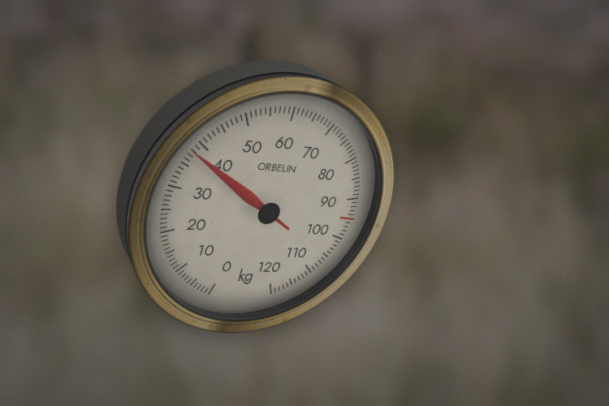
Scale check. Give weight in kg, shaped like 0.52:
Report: 38
